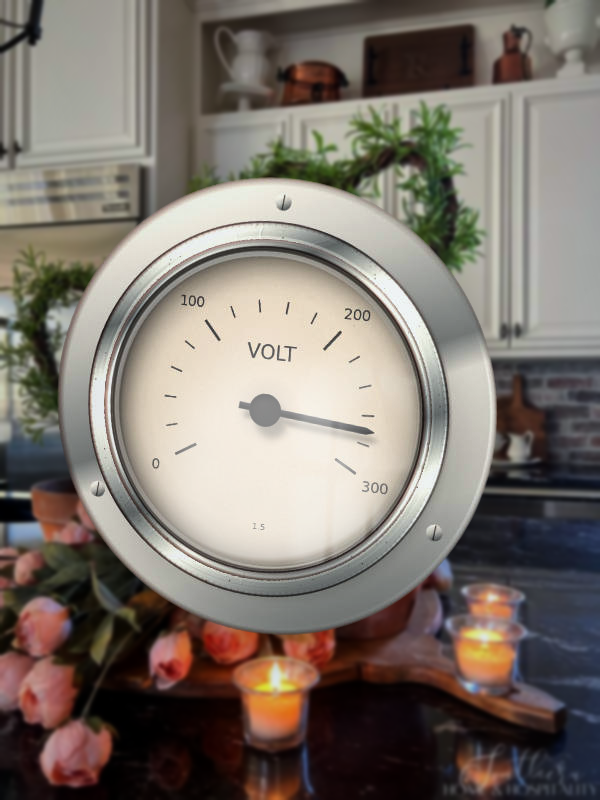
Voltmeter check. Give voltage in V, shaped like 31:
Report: 270
